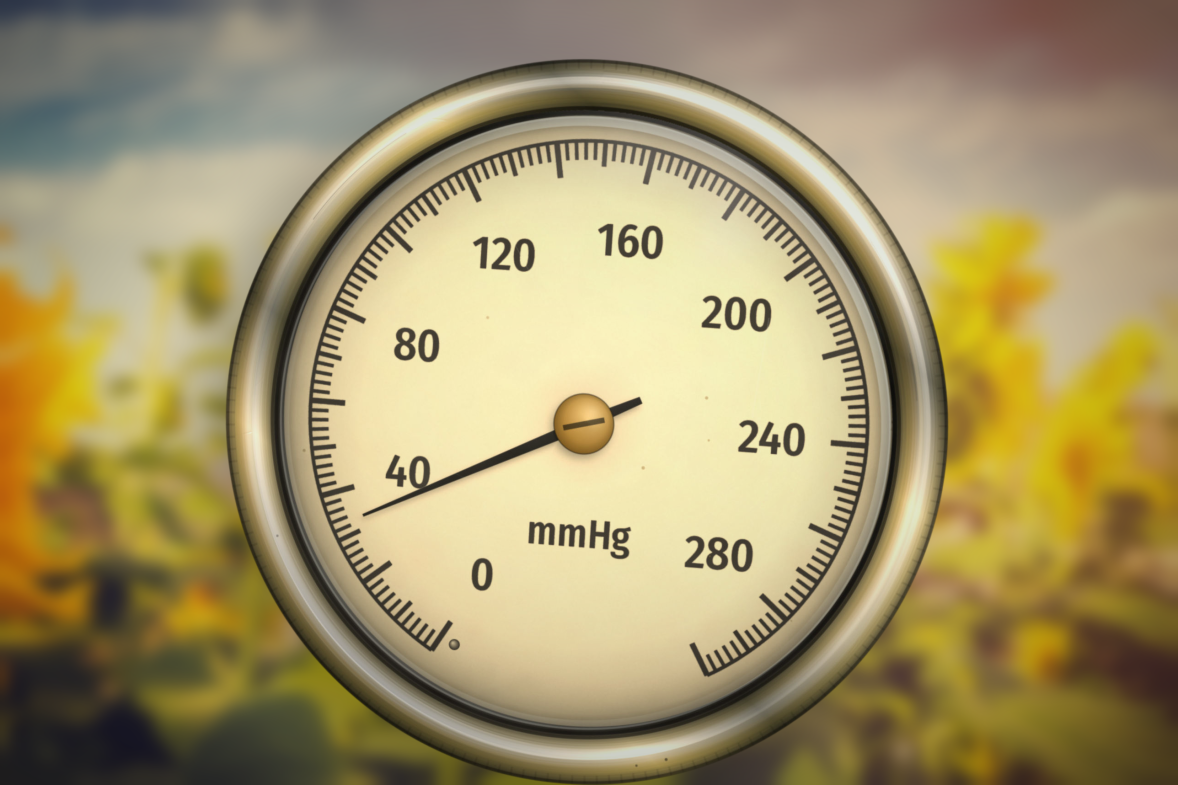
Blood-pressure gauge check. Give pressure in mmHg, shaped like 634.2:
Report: 33
